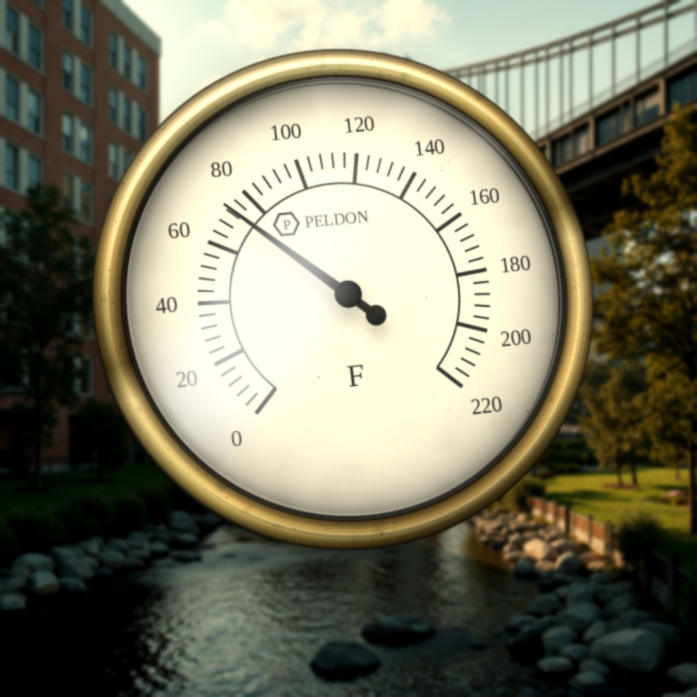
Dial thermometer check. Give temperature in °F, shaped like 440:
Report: 72
